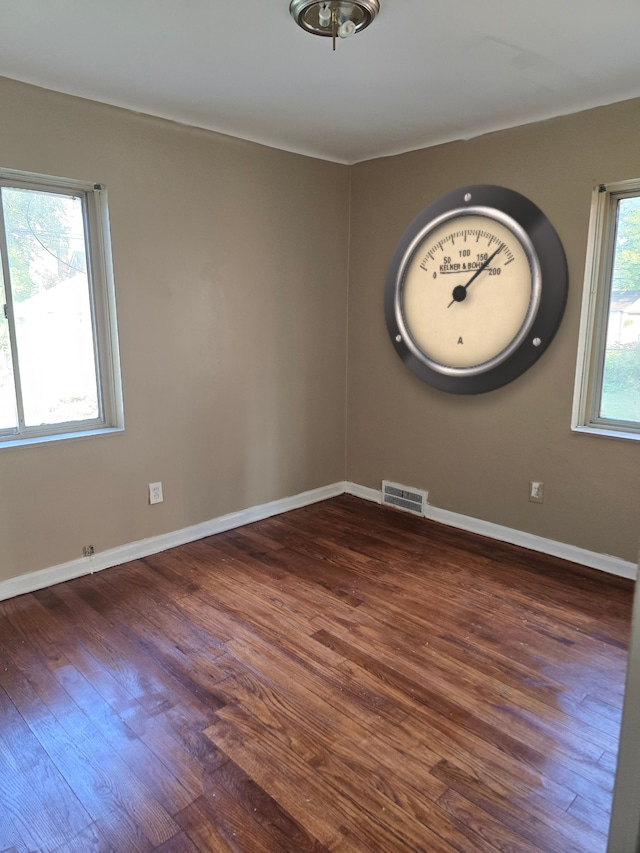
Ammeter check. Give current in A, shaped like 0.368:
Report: 175
